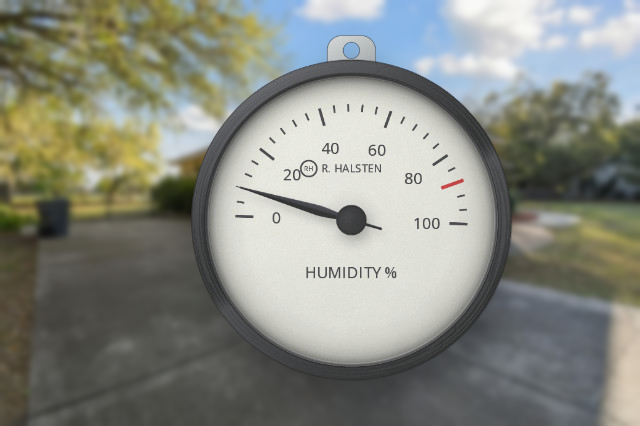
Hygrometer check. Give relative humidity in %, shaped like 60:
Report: 8
